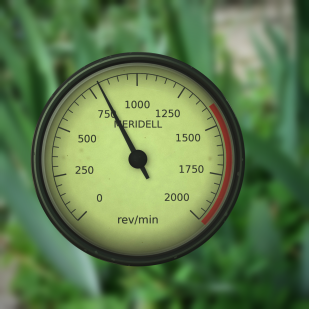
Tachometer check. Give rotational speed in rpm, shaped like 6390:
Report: 800
